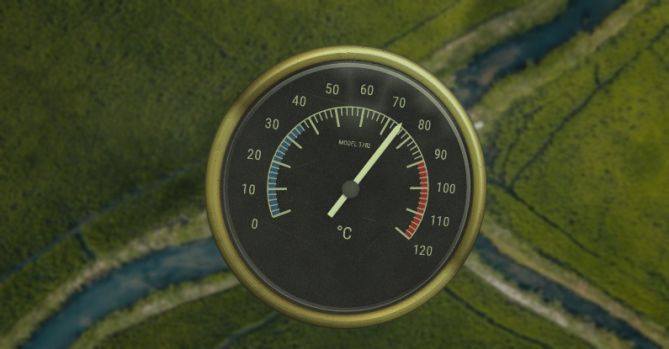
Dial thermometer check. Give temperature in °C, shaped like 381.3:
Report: 74
